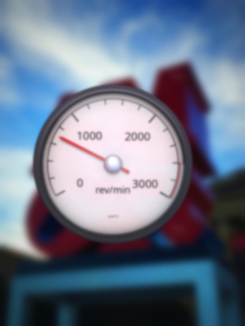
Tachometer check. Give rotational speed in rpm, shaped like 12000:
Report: 700
